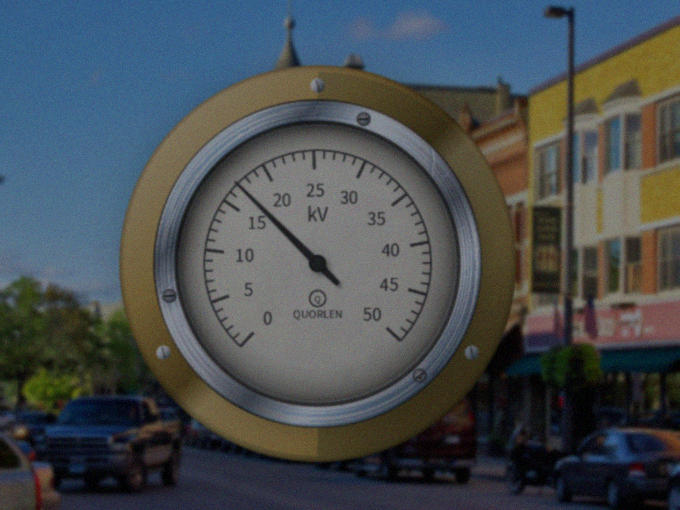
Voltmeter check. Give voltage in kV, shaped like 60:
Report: 17
